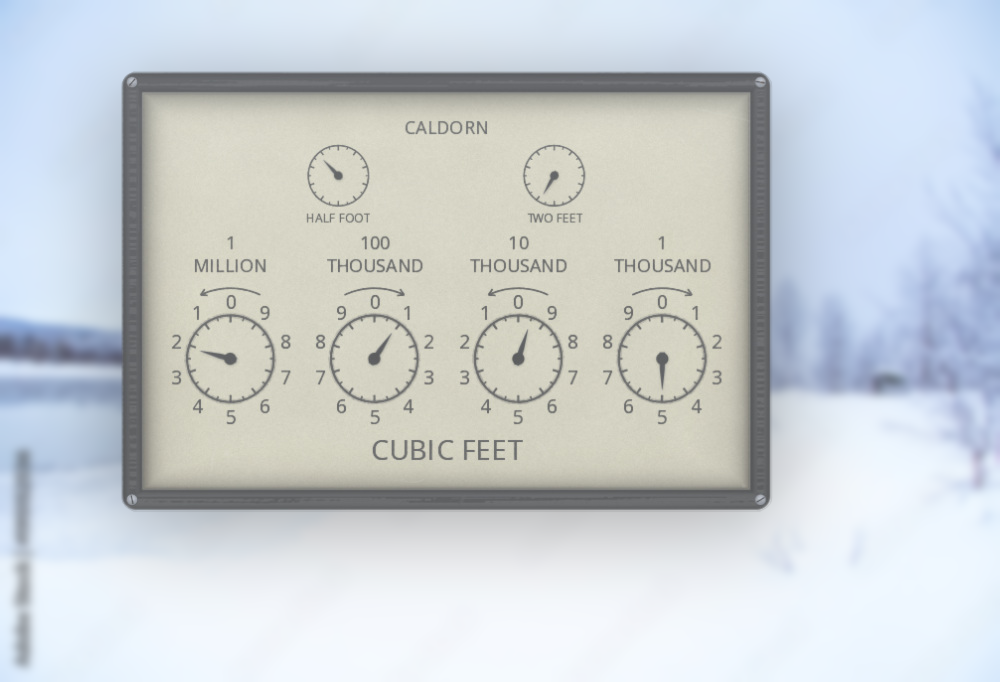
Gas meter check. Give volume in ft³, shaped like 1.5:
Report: 209500
